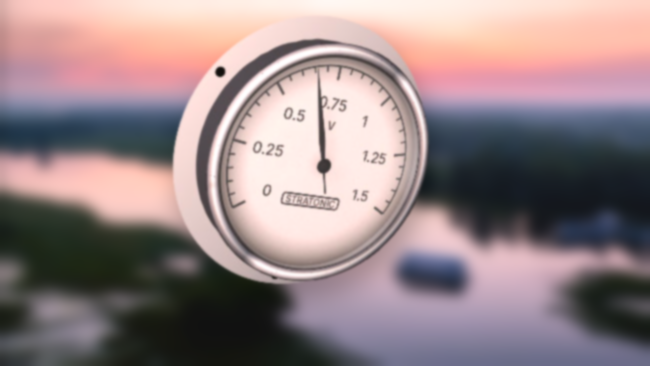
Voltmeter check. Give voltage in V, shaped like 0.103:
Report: 0.65
